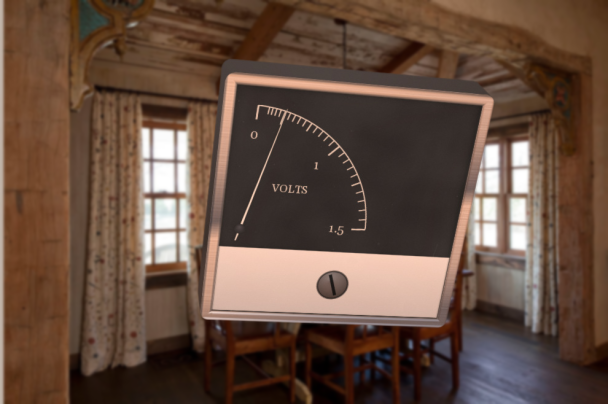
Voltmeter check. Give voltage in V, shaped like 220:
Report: 0.5
